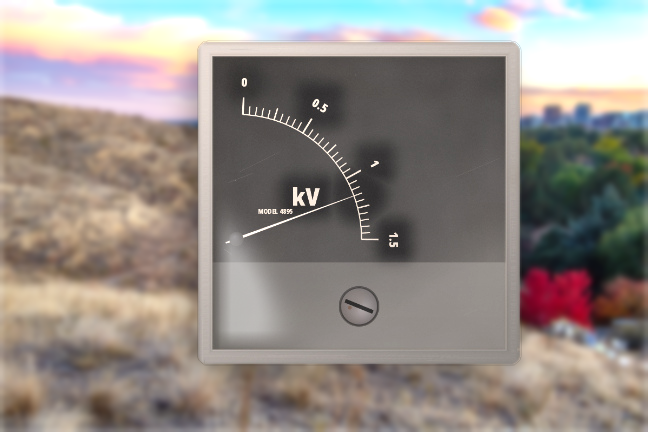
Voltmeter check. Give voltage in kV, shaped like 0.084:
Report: 1.15
